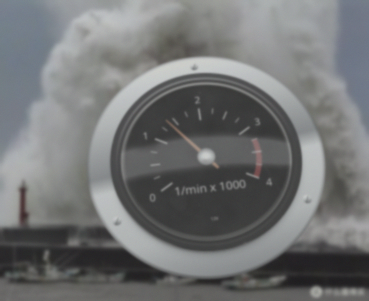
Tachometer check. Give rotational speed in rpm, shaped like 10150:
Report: 1375
